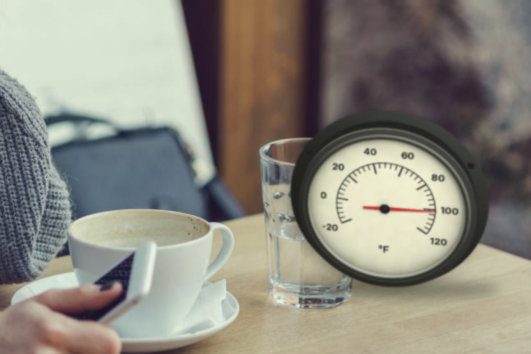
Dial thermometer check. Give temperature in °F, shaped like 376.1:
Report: 100
